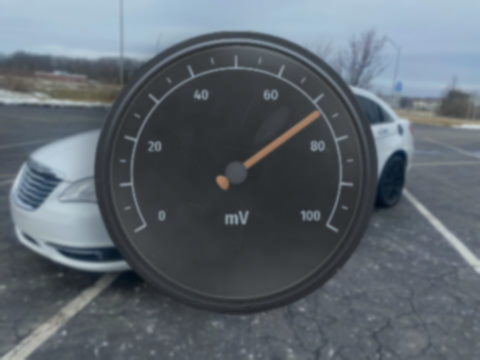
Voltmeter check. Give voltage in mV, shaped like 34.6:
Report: 72.5
